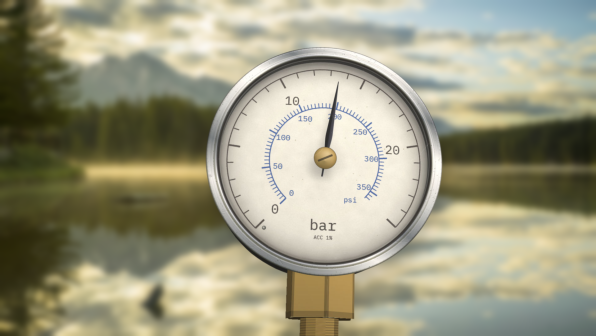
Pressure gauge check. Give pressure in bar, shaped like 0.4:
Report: 13.5
